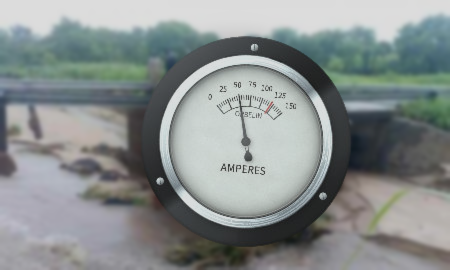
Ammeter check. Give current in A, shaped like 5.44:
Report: 50
